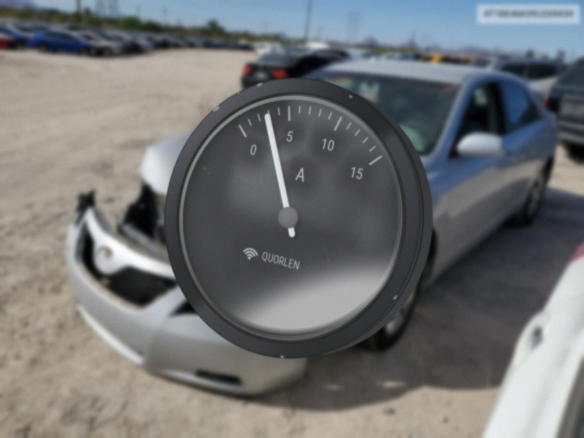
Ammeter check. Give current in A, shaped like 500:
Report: 3
